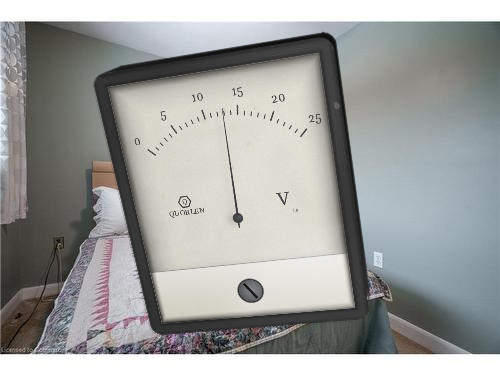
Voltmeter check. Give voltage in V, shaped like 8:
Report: 13
